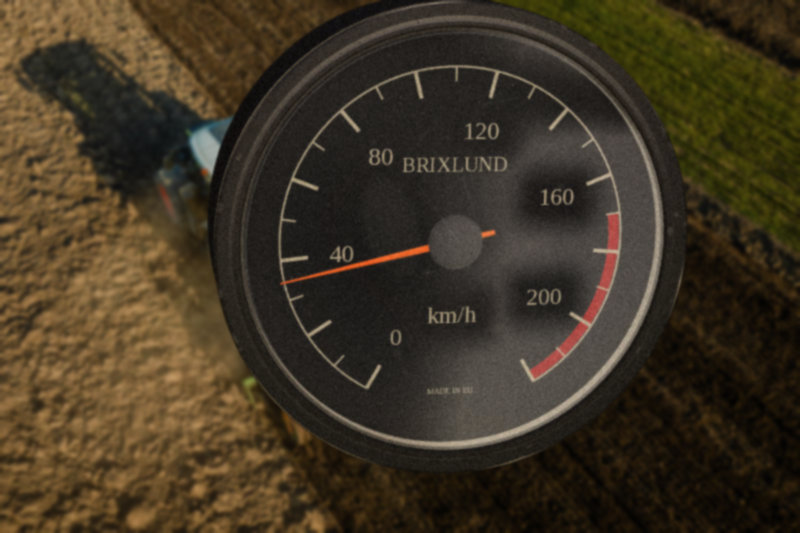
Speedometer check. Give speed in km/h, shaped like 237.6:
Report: 35
